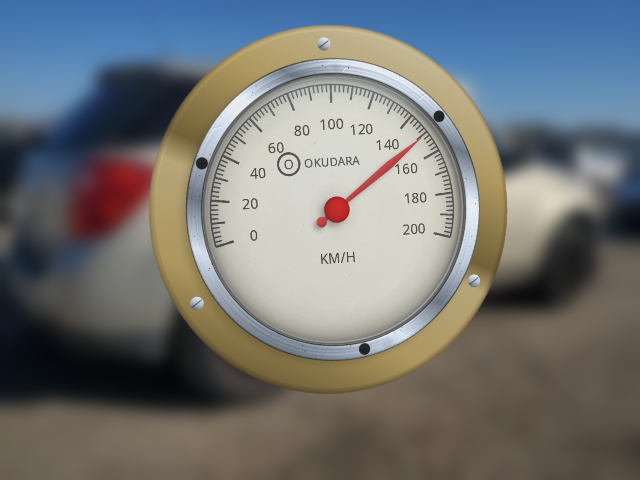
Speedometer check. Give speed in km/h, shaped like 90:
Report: 150
